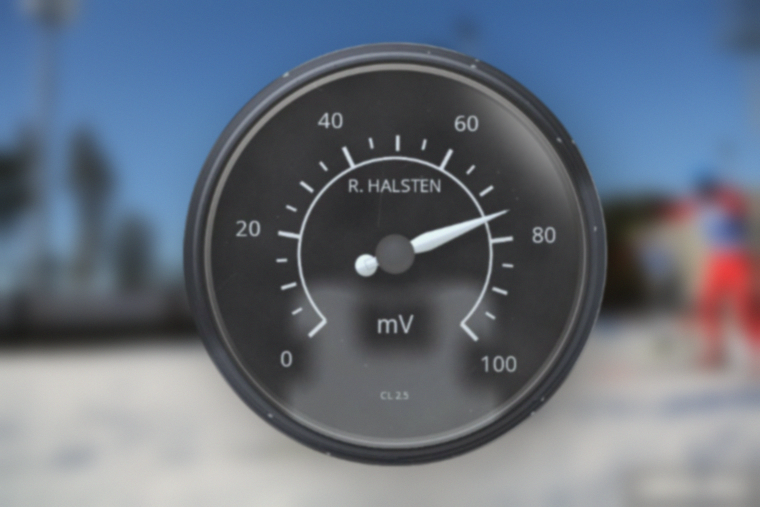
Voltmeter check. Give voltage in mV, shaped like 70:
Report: 75
